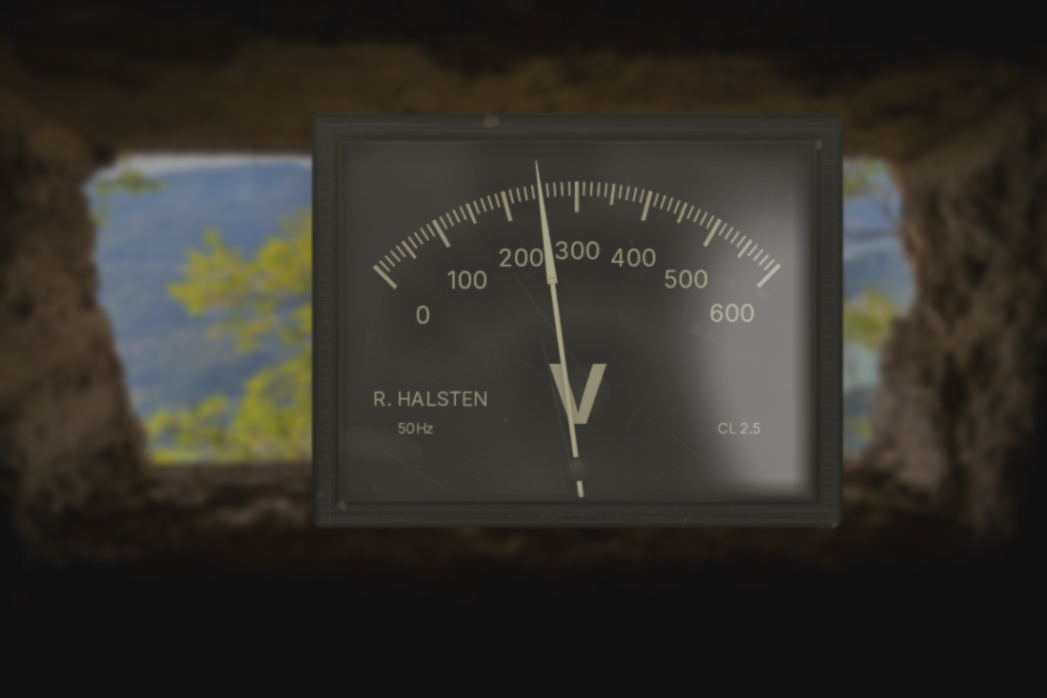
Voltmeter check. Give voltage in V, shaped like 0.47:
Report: 250
